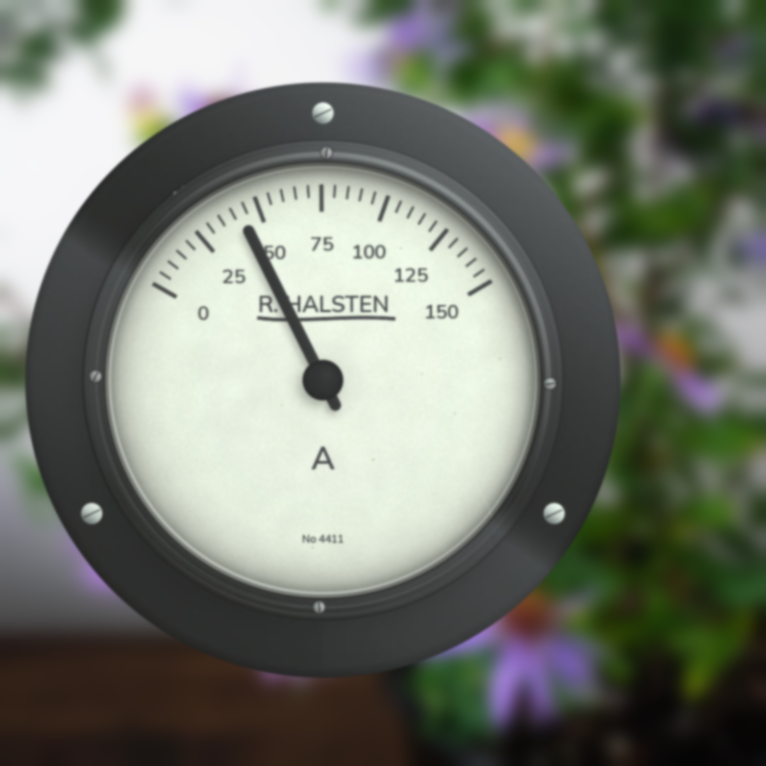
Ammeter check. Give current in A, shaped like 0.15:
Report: 42.5
